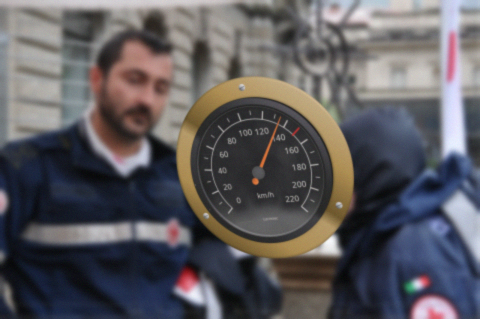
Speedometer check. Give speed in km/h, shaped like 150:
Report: 135
